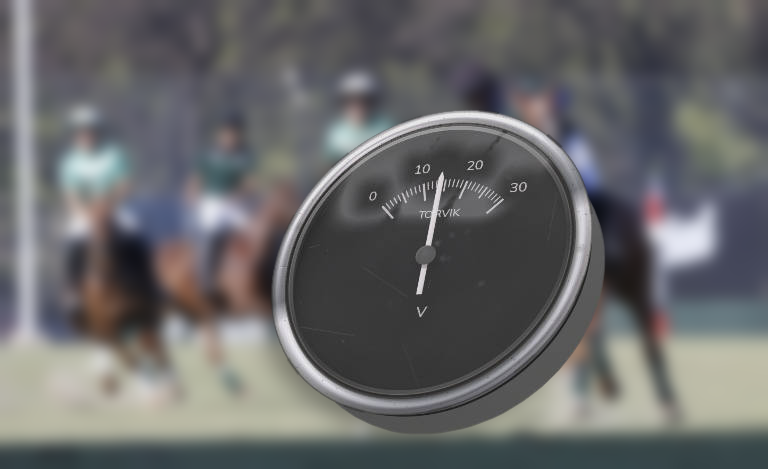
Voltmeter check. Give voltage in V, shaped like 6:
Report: 15
